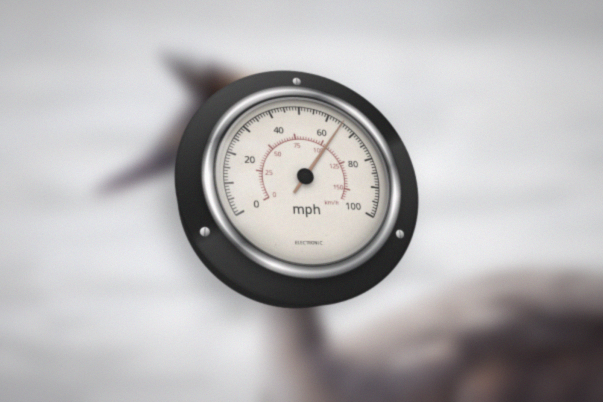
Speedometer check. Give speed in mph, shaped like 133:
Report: 65
